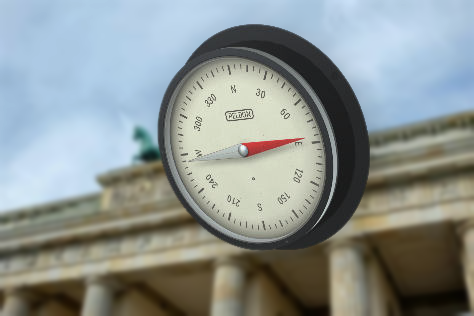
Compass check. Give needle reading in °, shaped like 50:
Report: 85
